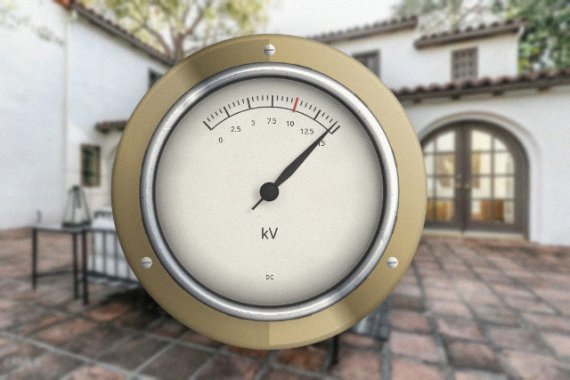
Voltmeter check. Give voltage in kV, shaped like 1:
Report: 14.5
